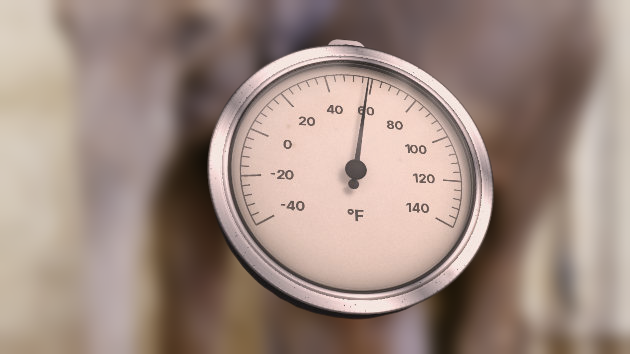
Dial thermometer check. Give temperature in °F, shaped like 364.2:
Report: 58
